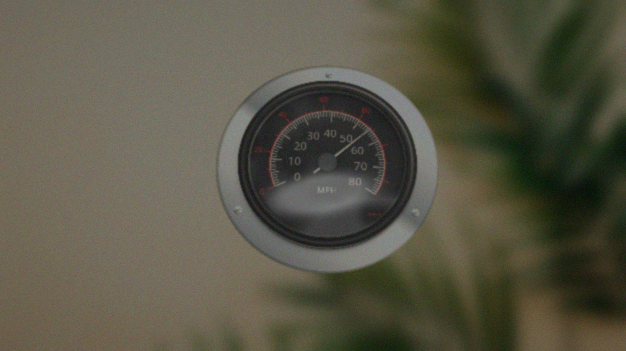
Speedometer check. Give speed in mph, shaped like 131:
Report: 55
